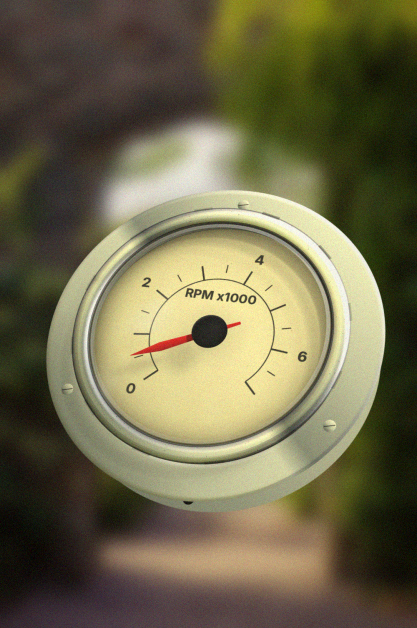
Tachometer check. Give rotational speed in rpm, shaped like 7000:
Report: 500
